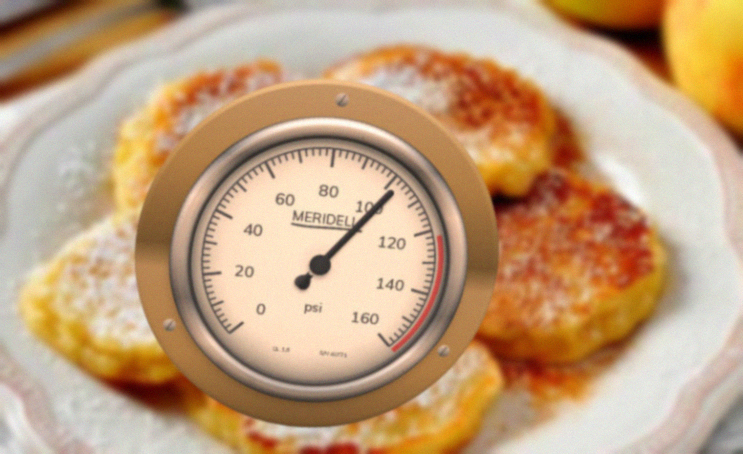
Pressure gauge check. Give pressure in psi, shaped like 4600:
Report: 102
